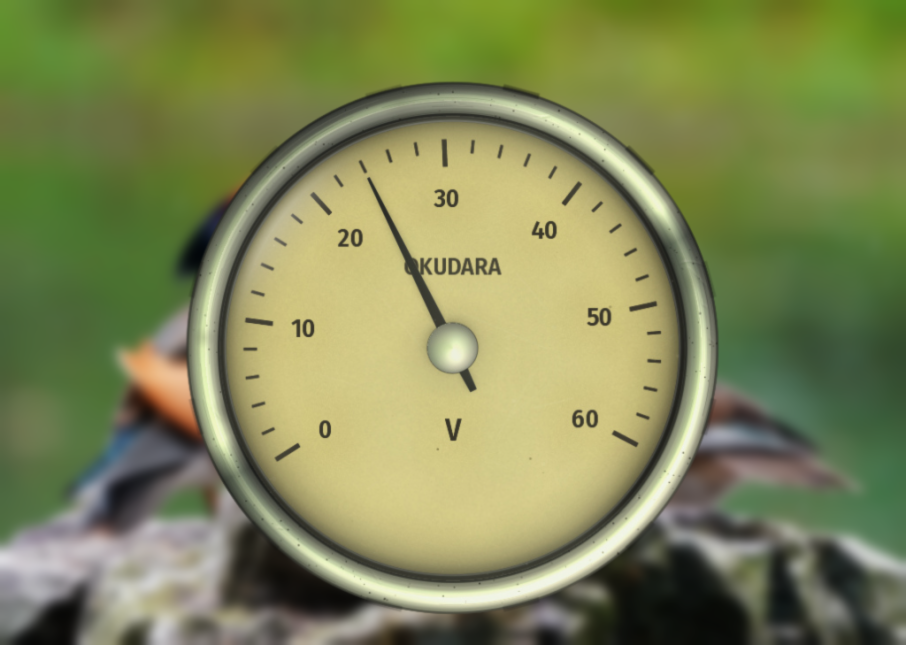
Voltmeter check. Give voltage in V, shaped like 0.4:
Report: 24
